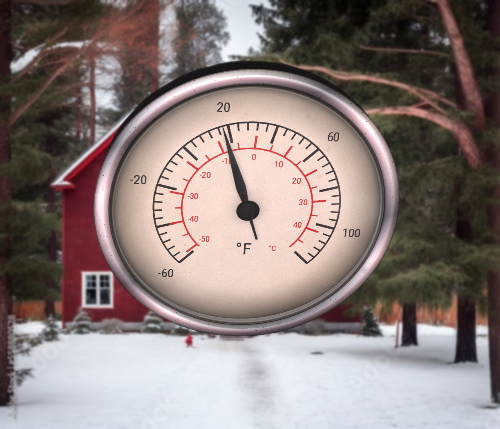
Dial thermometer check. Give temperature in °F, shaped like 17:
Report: 18
